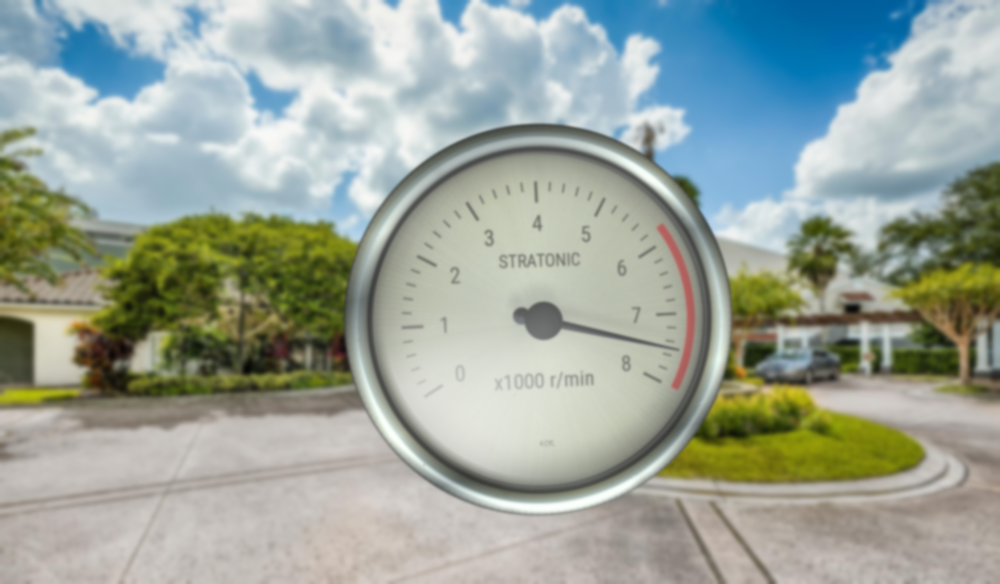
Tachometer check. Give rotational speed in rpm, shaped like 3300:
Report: 7500
